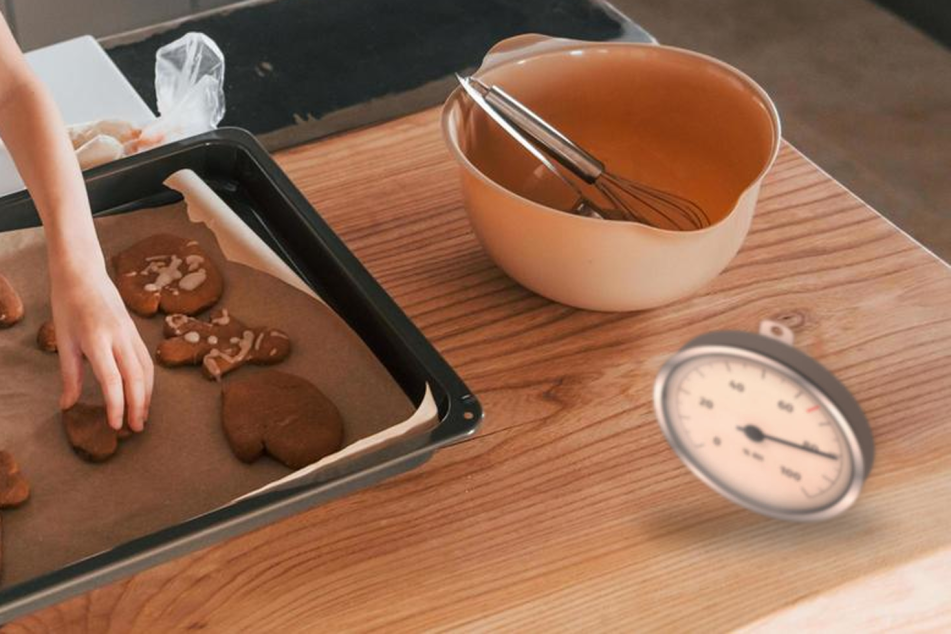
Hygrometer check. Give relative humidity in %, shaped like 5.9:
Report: 80
